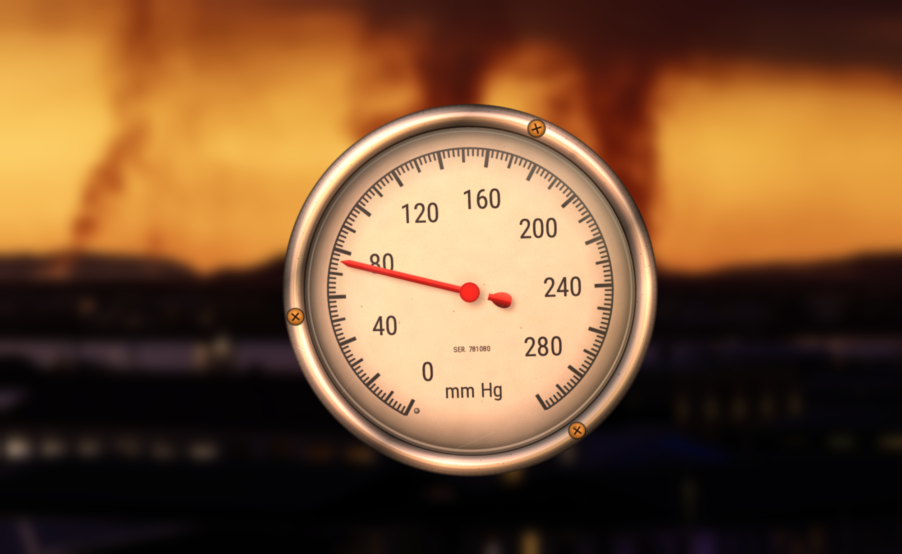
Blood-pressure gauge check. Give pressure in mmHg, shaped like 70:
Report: 76
